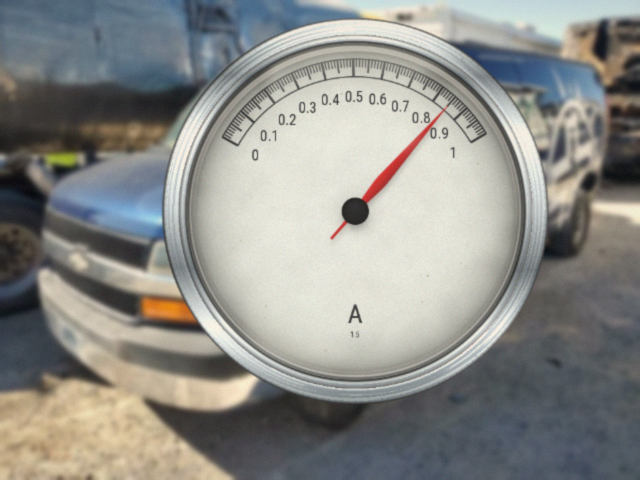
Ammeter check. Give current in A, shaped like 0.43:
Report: 0.85
